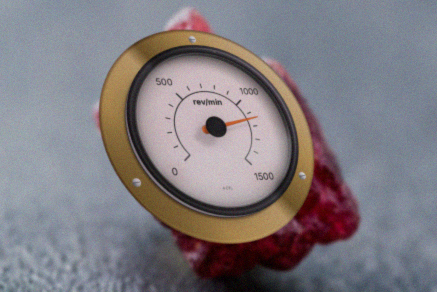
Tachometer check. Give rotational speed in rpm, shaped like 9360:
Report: 1150
